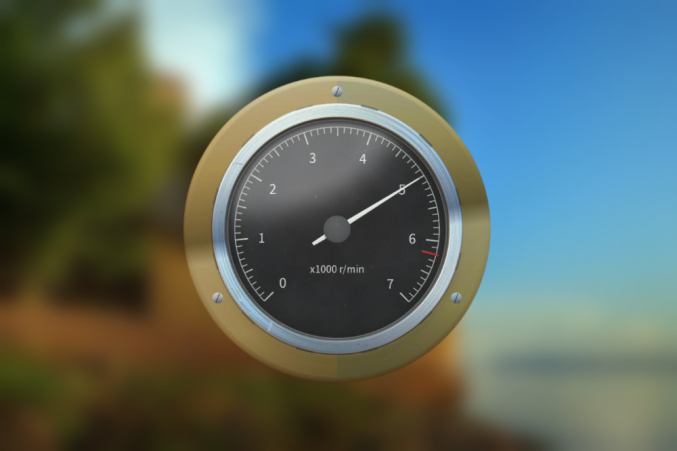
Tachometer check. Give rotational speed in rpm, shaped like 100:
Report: 5000
